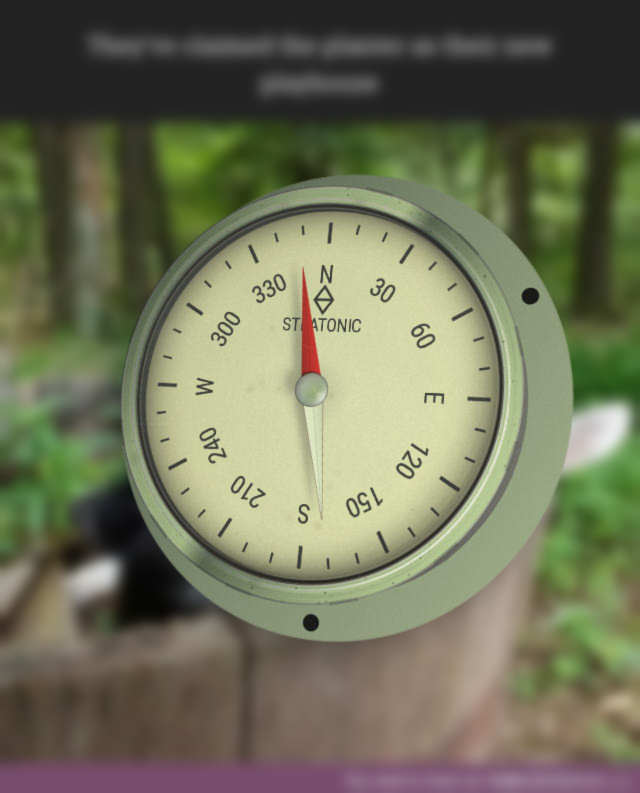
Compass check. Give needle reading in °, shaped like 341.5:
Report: 350
